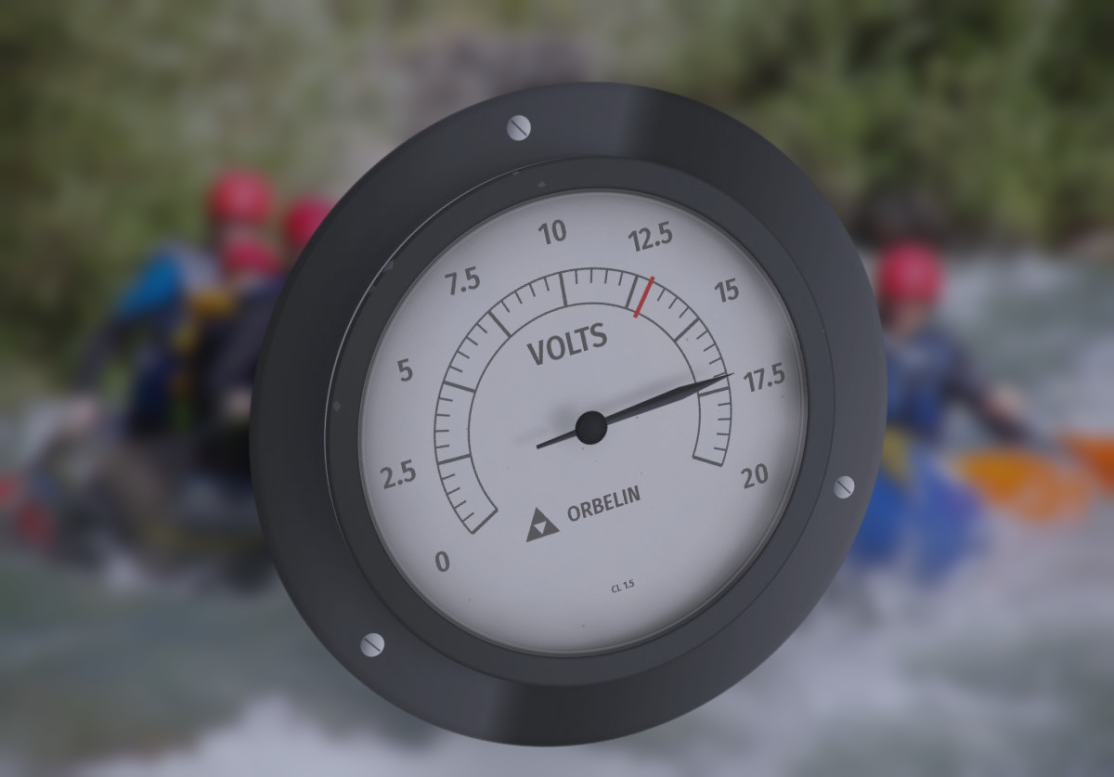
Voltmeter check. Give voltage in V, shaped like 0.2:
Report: 17
